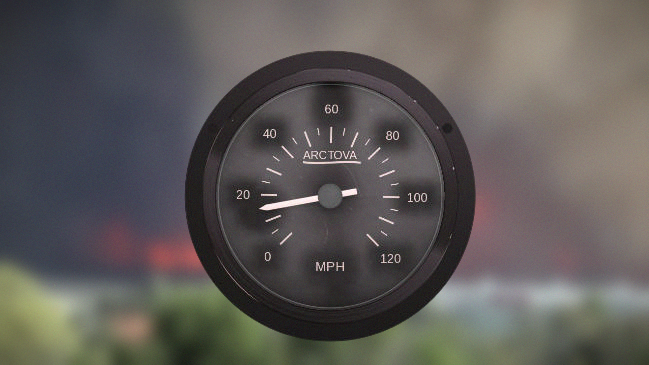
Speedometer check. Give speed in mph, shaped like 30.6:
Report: 15
